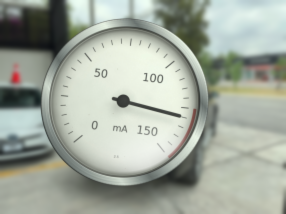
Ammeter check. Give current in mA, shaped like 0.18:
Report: 130
